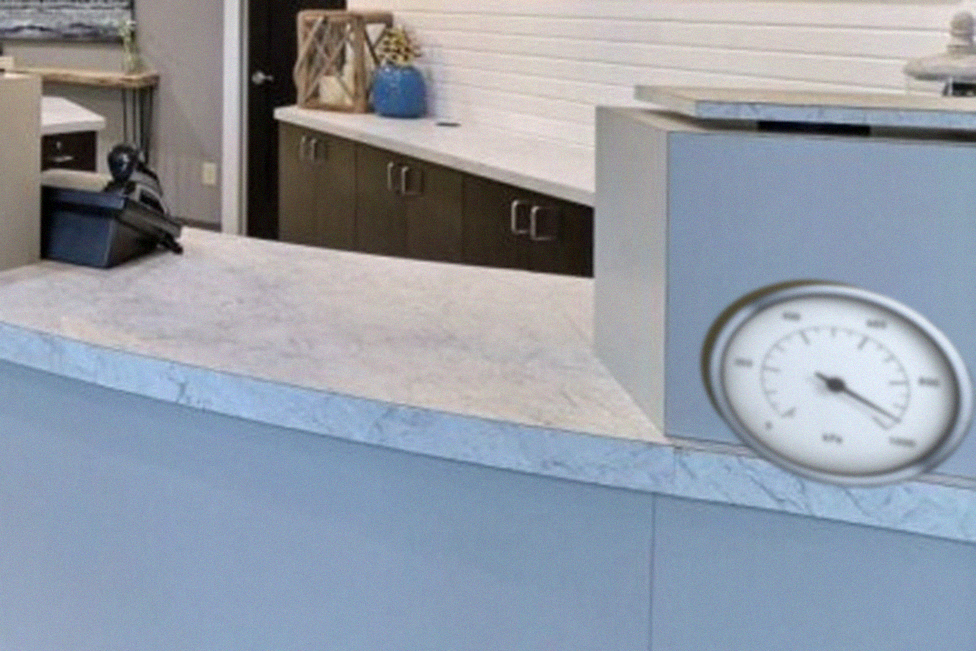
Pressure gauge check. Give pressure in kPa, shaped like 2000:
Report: 950
